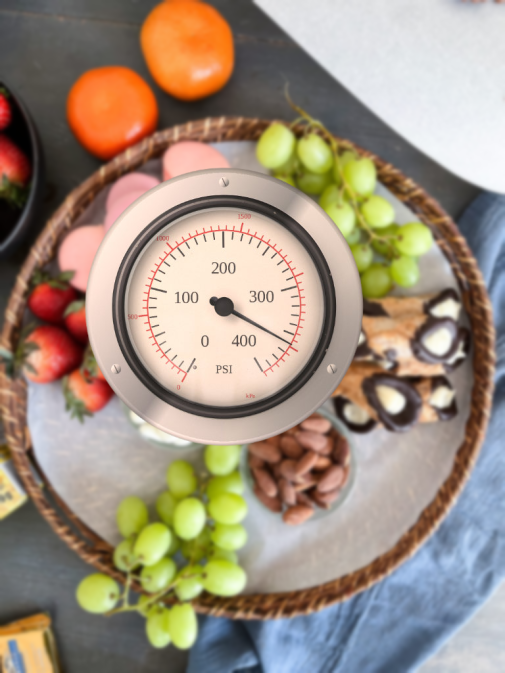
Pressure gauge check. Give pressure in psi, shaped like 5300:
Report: 360
